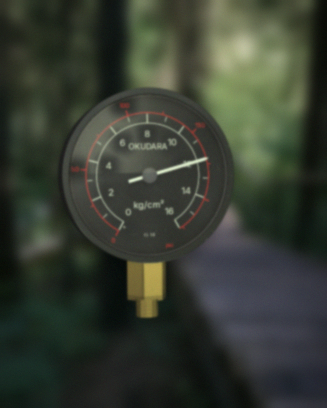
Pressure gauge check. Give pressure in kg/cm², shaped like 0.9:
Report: 12
